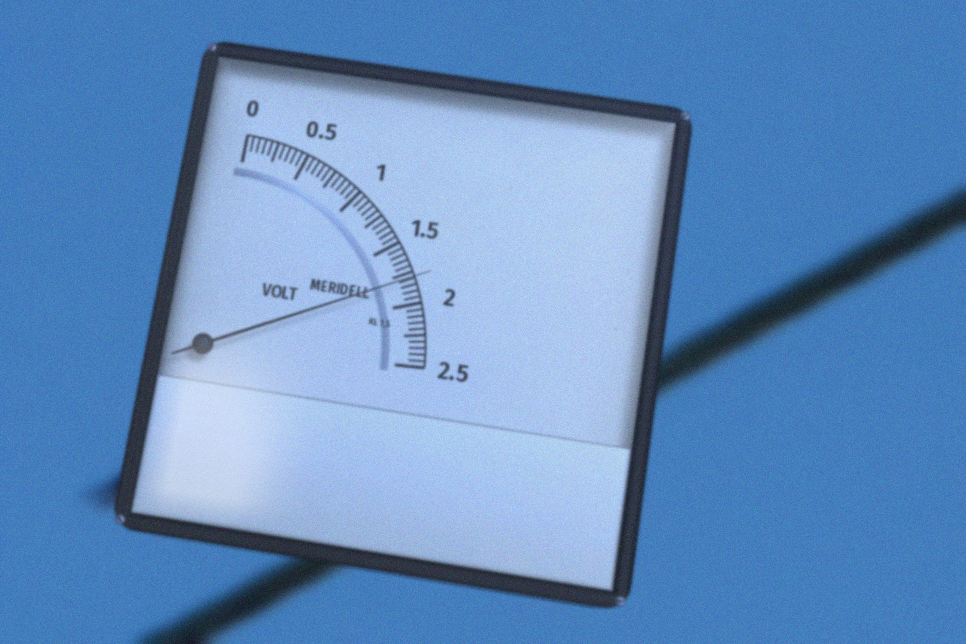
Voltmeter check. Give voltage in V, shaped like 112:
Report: 1.8
